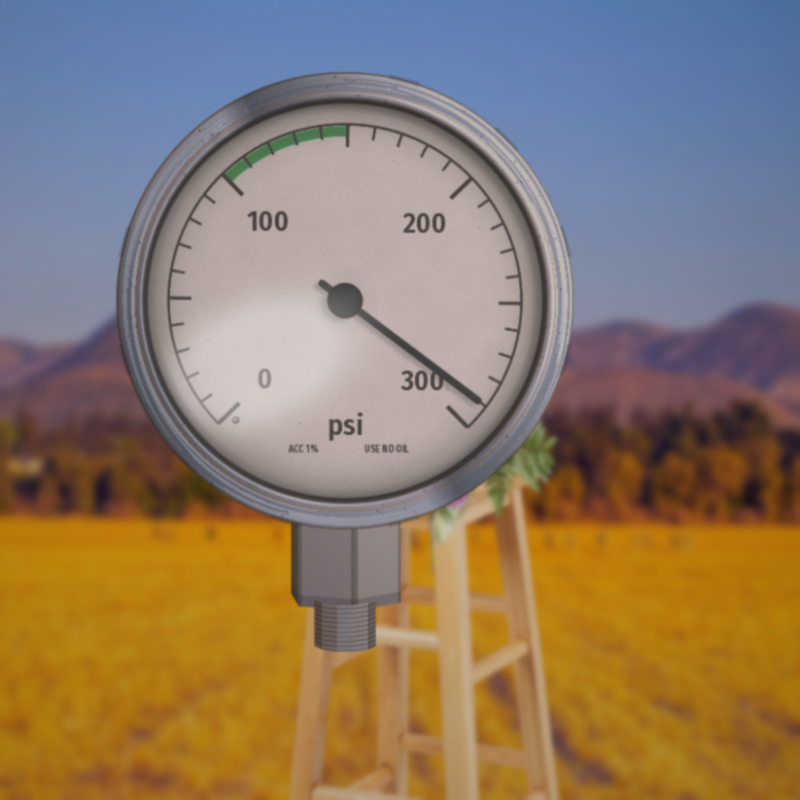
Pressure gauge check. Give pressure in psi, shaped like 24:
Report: 290
